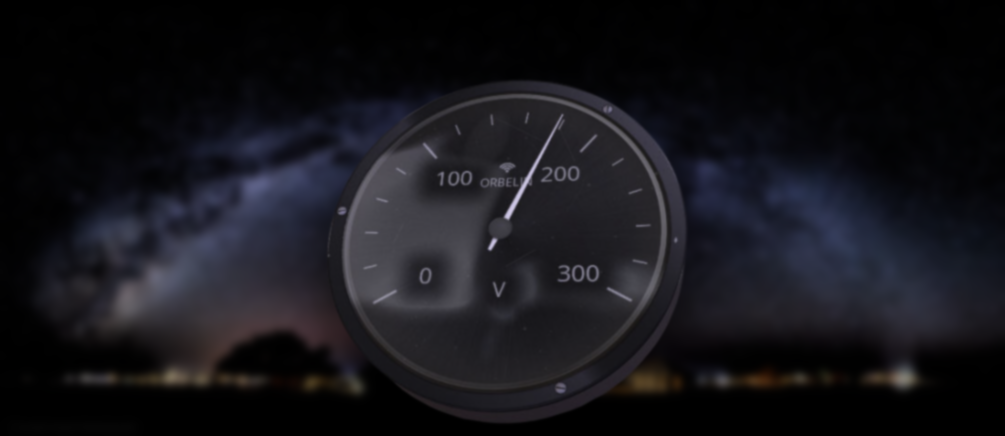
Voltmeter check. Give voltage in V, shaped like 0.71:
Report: 180
